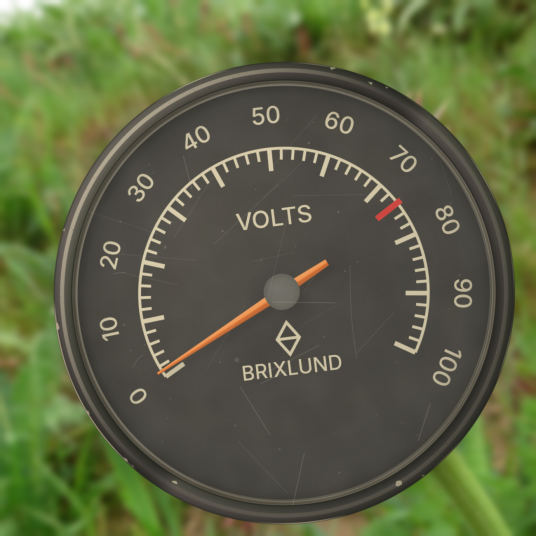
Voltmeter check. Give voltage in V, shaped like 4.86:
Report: 1
